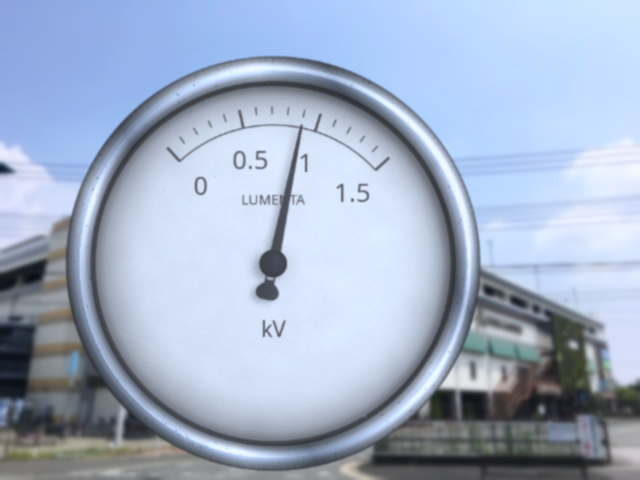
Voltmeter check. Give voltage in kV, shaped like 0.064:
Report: 0.9
